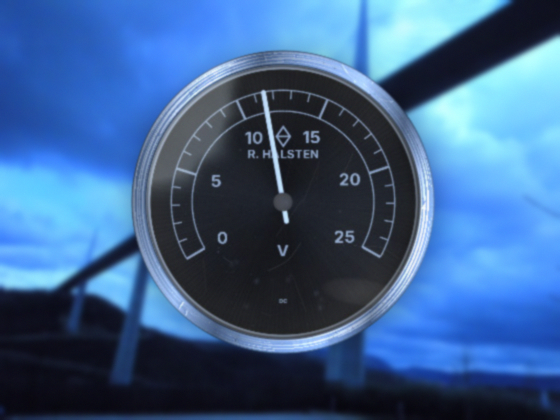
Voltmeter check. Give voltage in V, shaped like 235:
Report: 11.5
